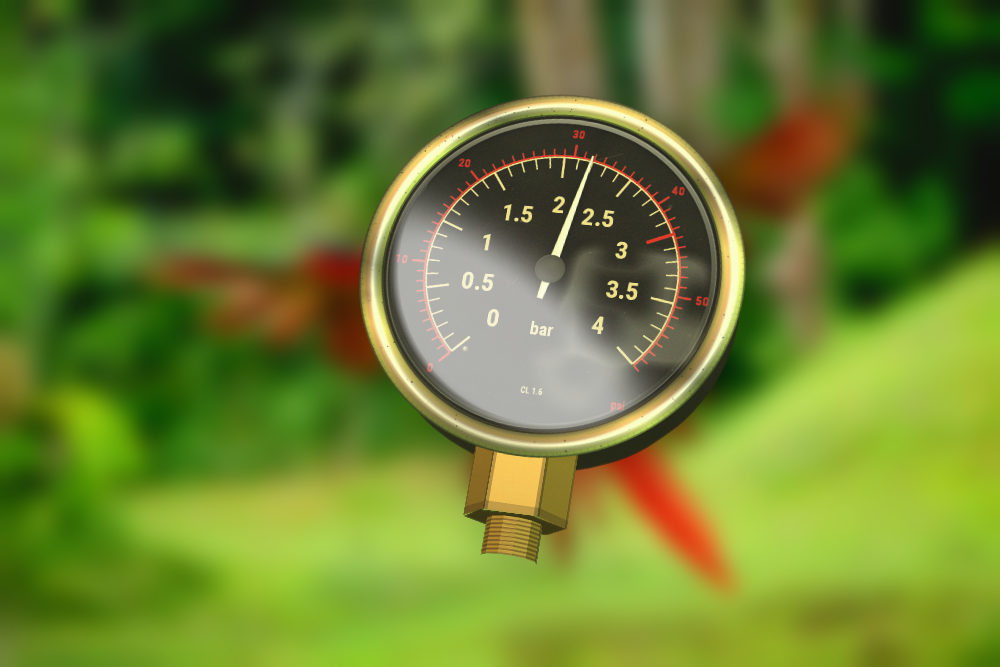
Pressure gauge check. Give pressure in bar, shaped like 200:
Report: 2.2
